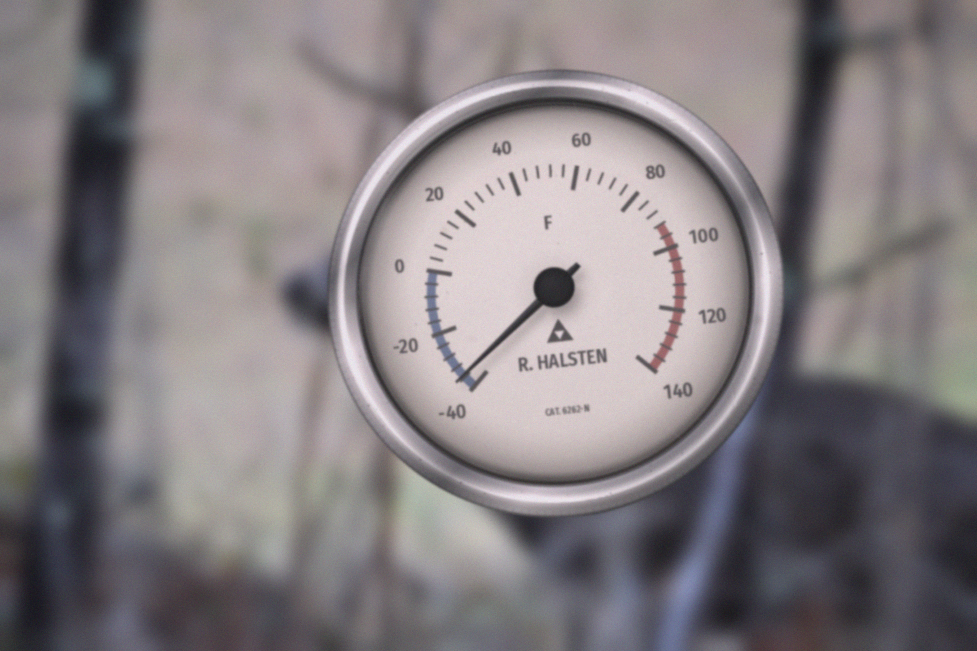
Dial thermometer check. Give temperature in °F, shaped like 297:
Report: -36
